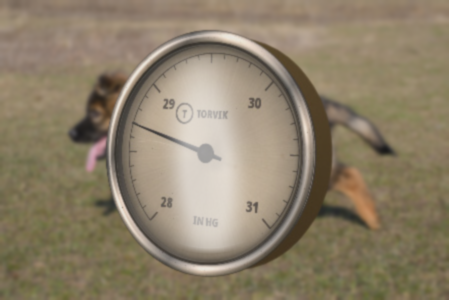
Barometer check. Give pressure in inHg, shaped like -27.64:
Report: 28.7
